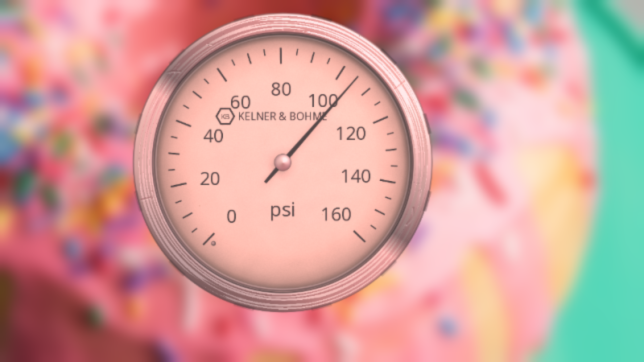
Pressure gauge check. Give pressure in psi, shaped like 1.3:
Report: 105
